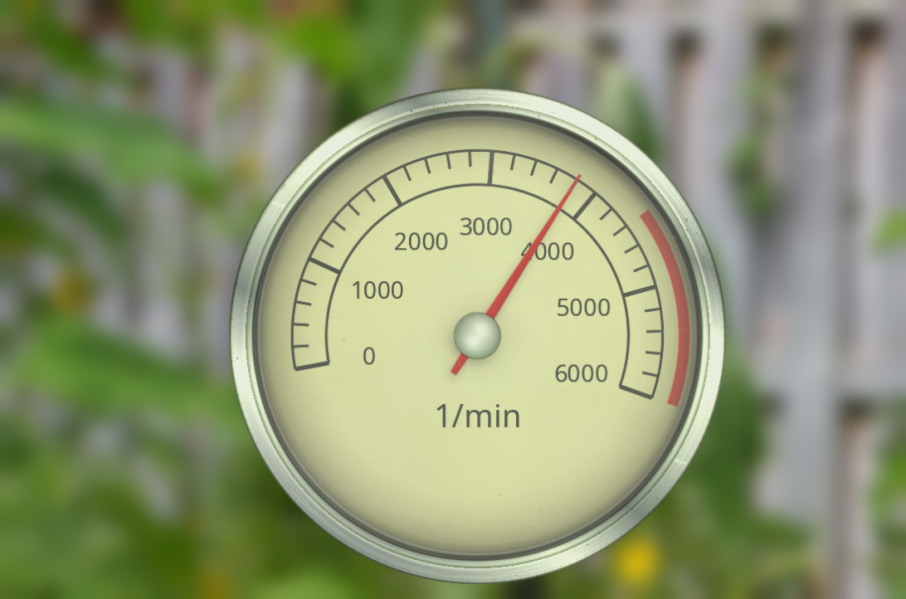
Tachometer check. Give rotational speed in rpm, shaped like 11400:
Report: 3800
